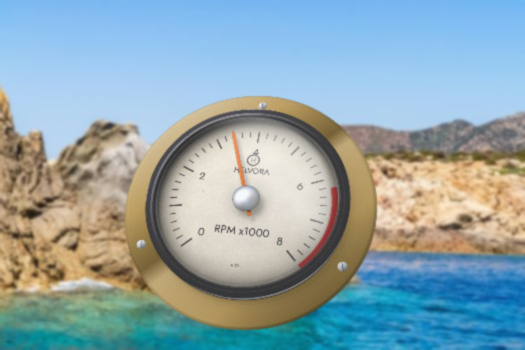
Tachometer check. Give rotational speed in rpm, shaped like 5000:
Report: 3400
